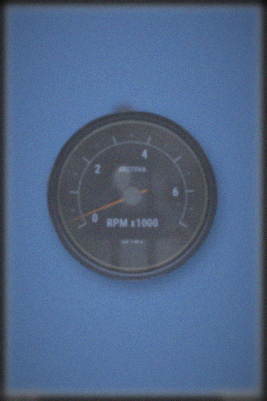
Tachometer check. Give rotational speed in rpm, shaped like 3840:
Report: 250
